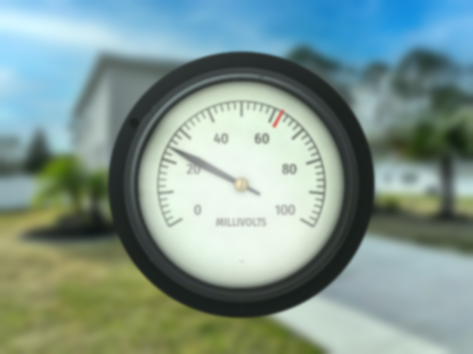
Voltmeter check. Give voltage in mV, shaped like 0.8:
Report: 24
